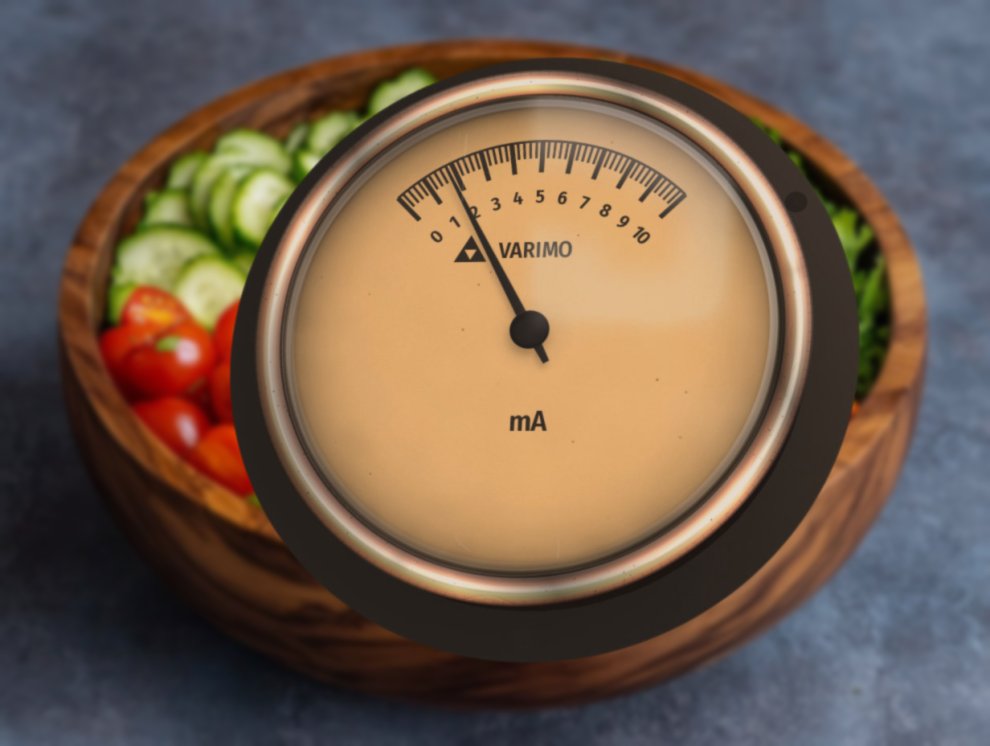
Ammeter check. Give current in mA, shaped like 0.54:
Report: 1.8
